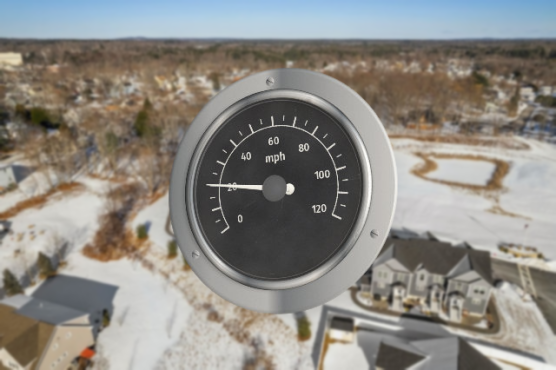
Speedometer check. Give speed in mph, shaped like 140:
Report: 20
